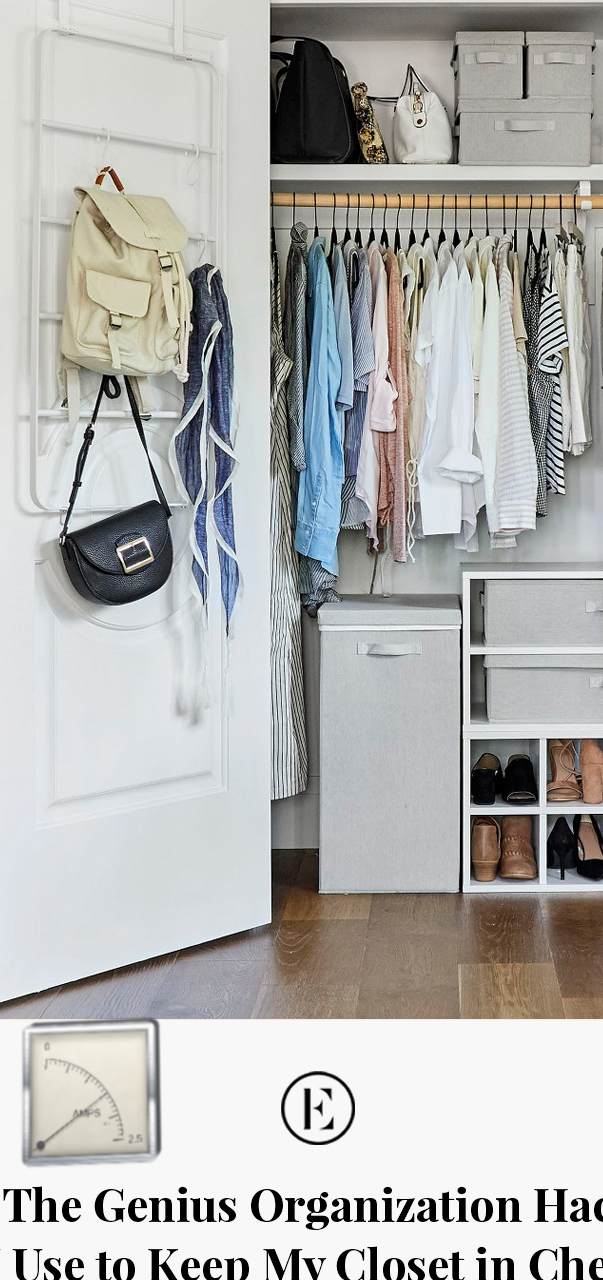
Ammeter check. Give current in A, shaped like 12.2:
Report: 1.5
